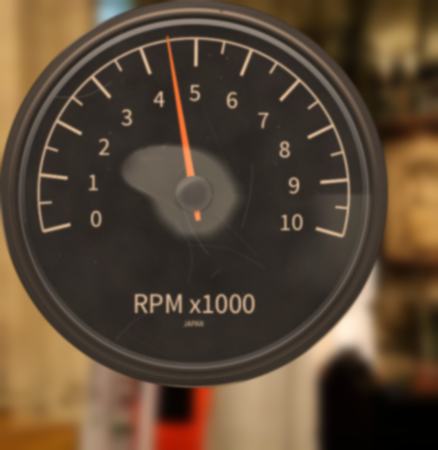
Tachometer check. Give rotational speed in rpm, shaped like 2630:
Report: 4500
